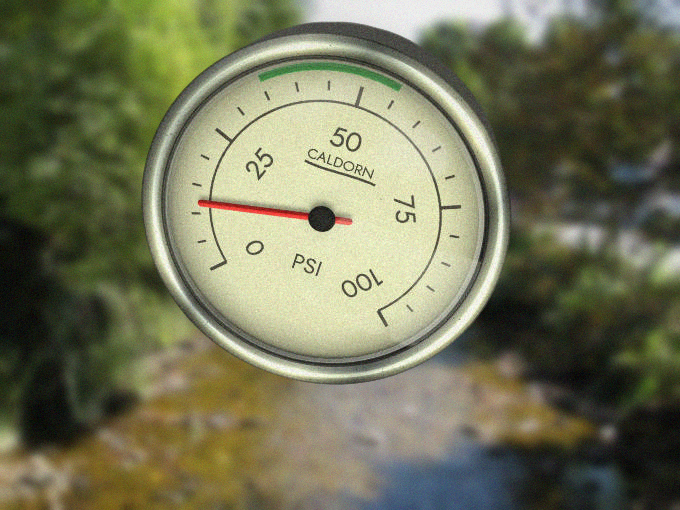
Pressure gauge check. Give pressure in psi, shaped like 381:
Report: 12.5
